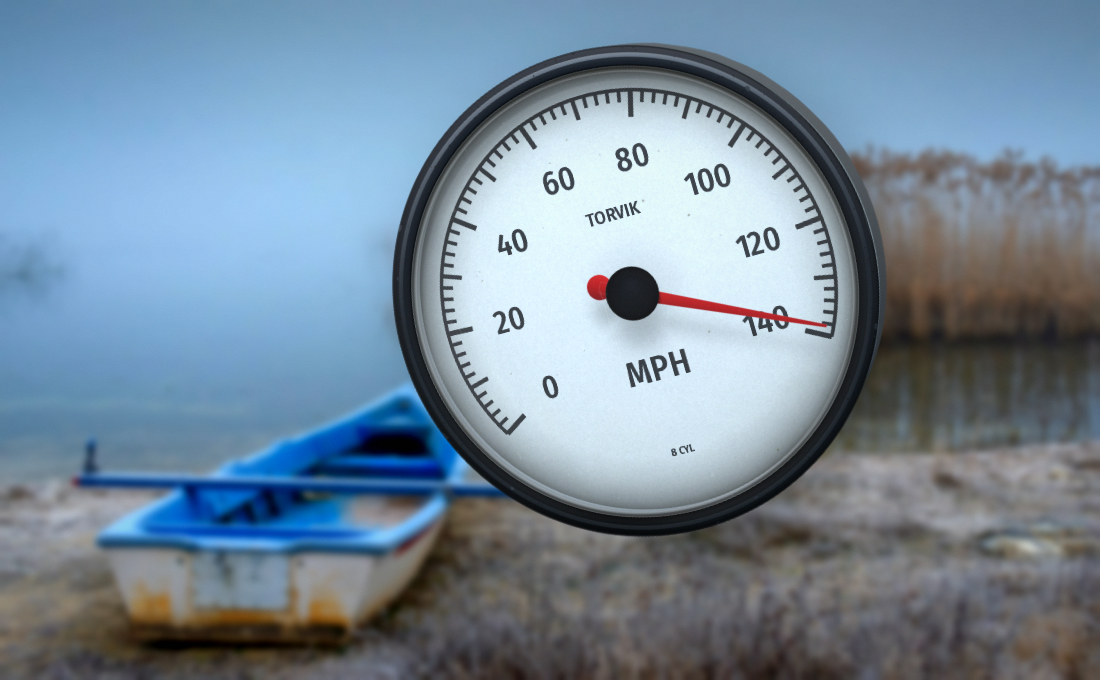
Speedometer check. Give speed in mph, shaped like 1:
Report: 138
